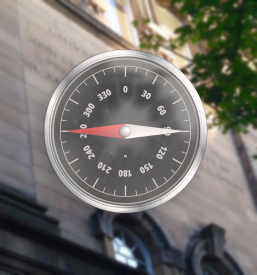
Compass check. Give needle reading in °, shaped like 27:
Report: 270
